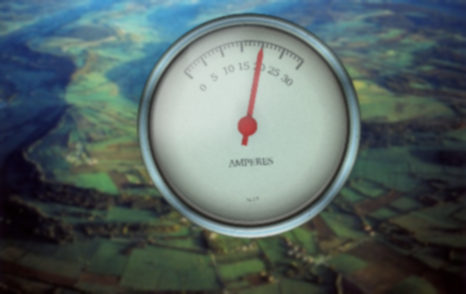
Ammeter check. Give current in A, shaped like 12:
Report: 20
